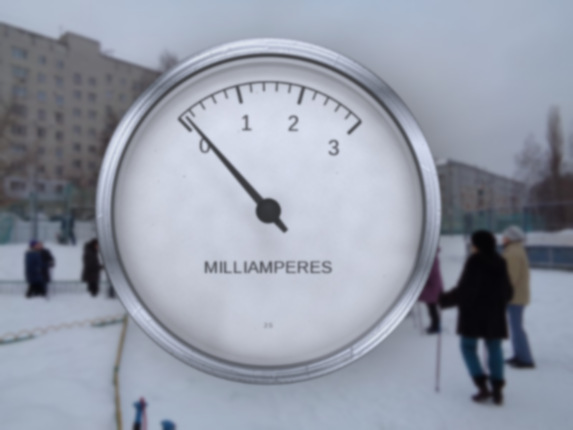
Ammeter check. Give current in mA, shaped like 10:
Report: 0.1
